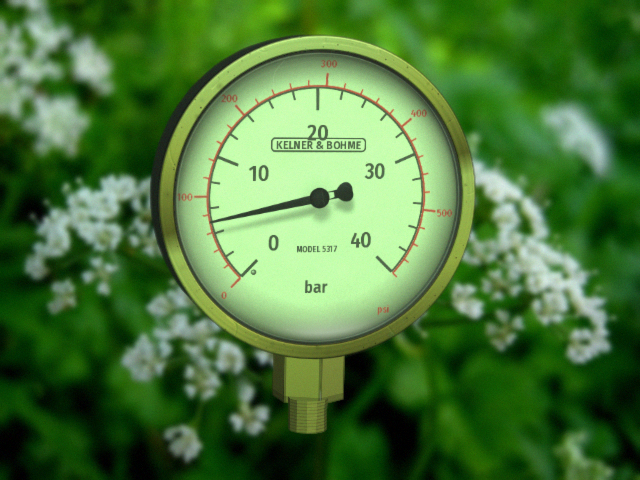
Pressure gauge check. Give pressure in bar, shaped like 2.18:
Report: 5
